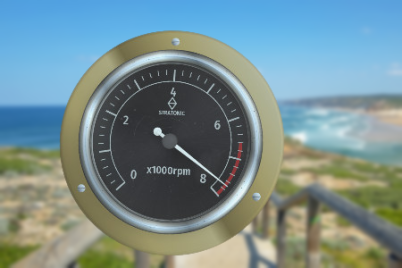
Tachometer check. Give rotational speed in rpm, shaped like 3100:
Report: 7700
